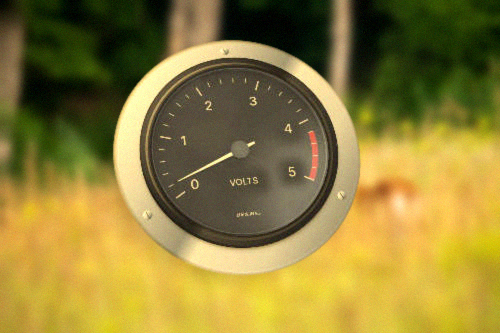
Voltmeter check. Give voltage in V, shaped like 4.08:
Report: 0.2
